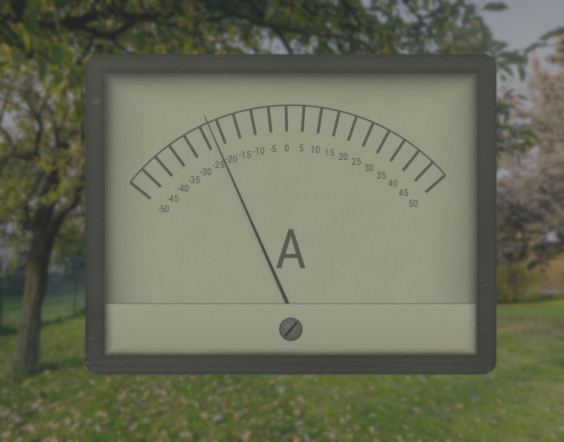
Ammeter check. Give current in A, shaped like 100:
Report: -22.5
